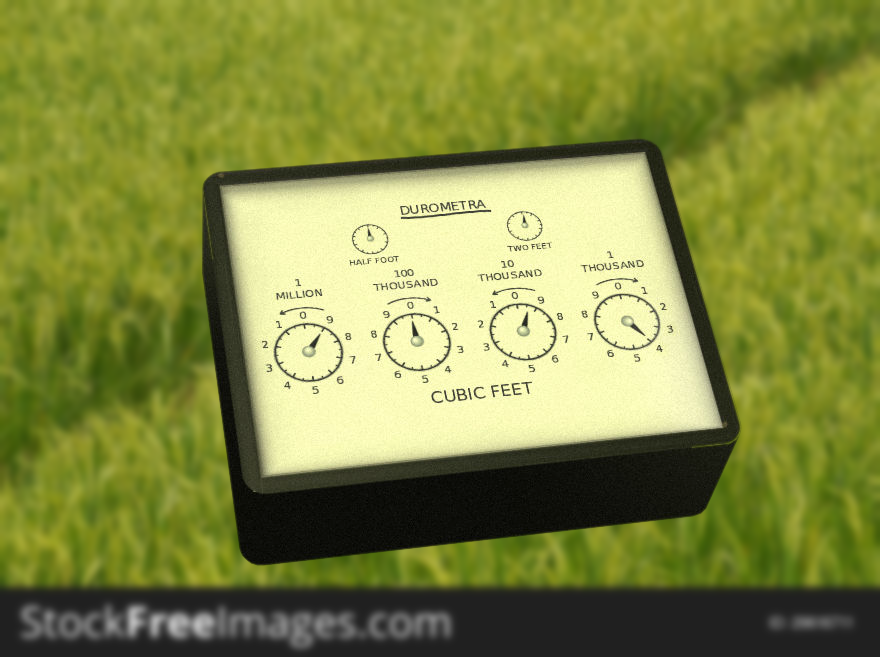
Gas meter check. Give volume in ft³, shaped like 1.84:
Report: 899400
